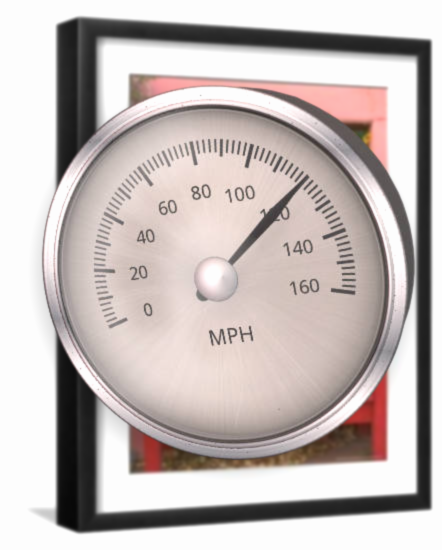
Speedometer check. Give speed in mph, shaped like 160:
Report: 120
